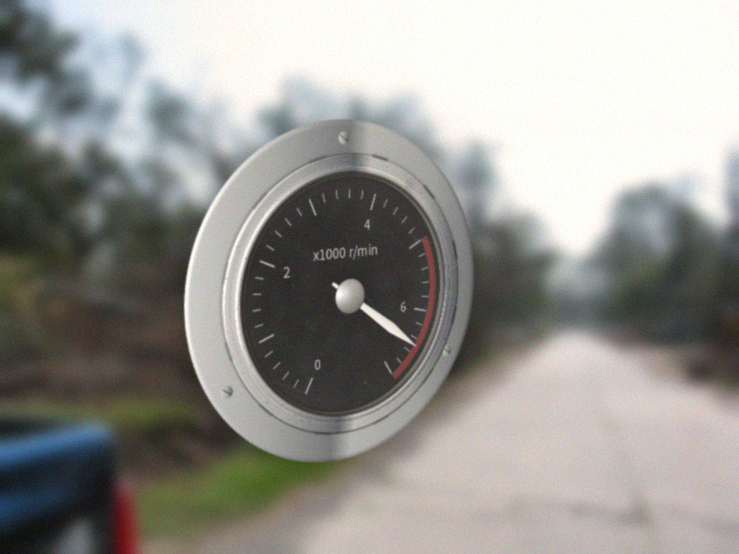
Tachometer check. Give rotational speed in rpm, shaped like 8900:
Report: 6500
